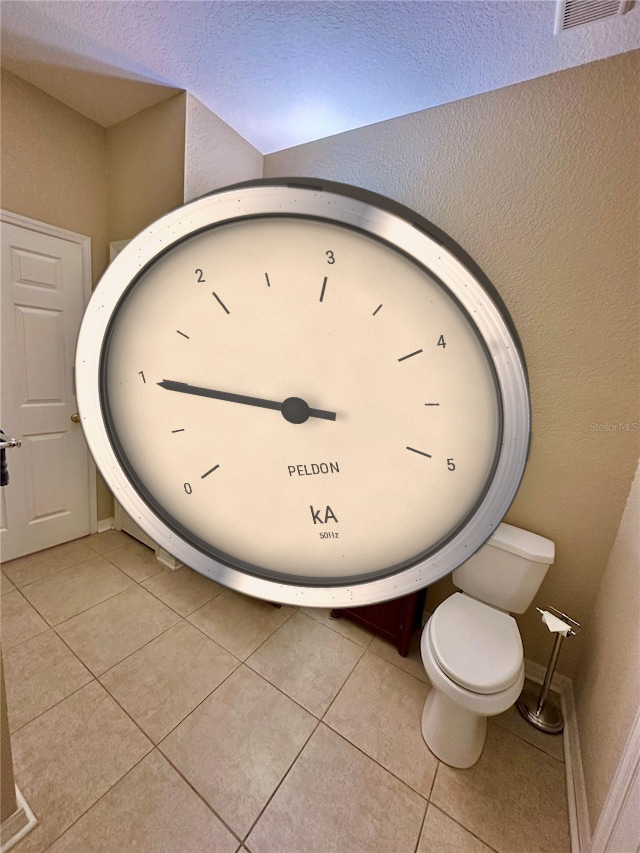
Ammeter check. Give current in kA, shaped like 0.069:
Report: 1
